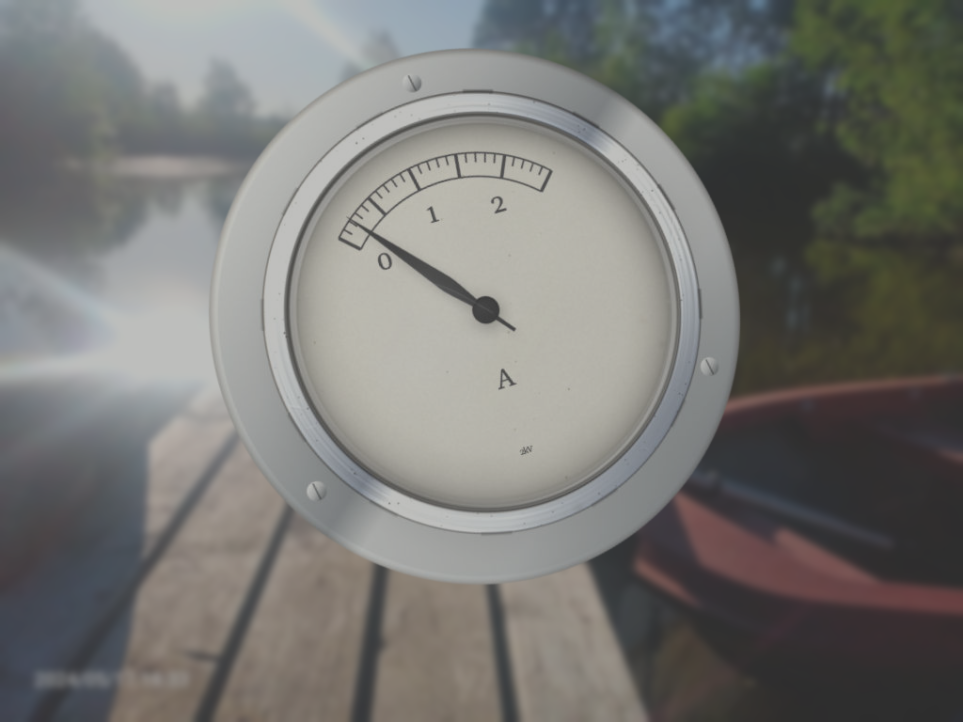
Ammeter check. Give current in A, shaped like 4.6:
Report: 0.2
